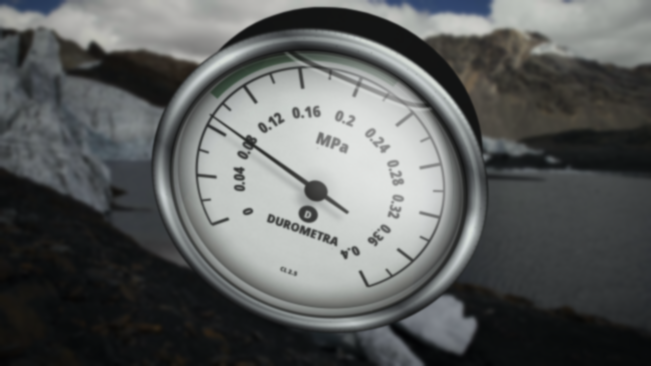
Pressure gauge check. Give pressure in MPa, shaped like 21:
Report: 0.09
